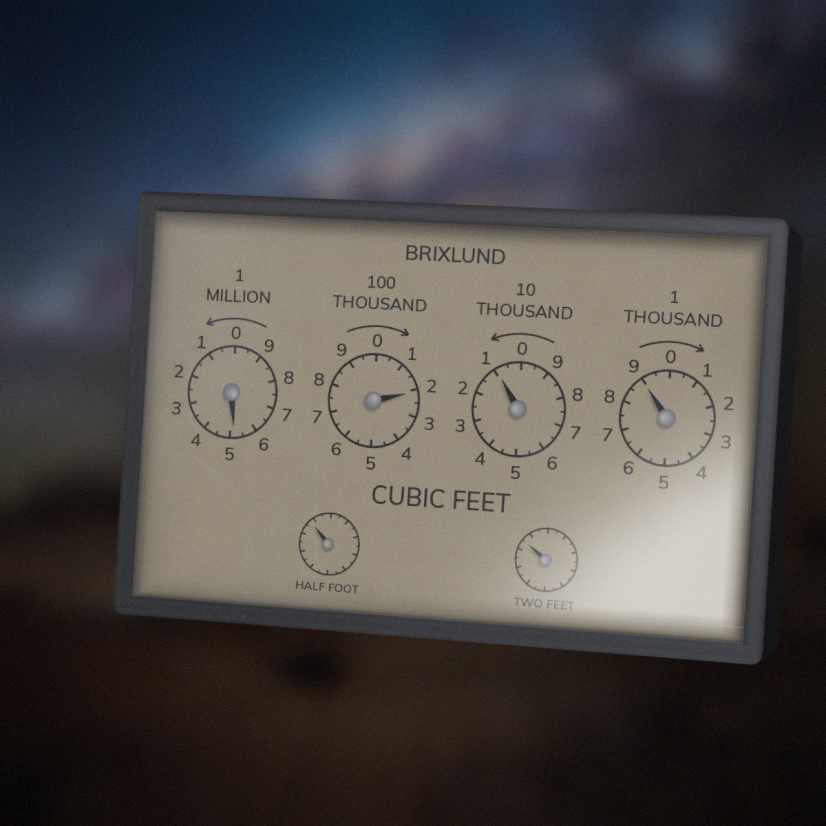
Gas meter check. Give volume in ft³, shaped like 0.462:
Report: 520900
